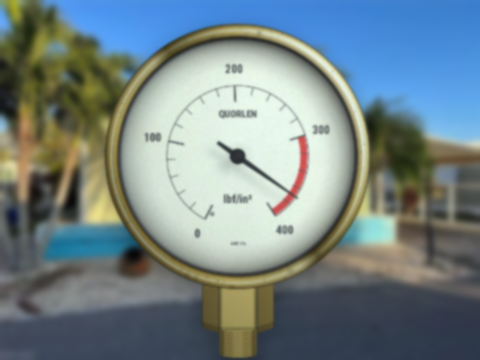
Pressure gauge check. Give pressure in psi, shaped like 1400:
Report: 370
